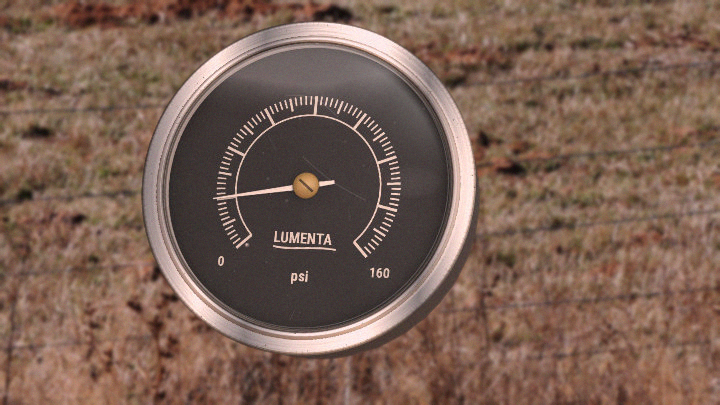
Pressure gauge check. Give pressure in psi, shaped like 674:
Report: 20
